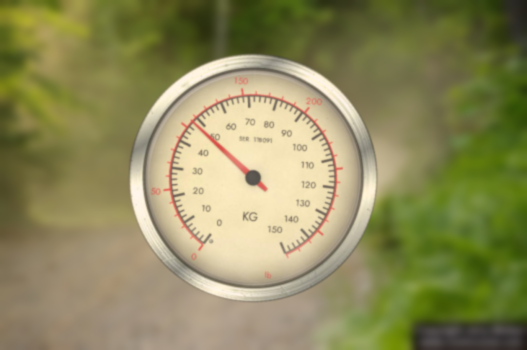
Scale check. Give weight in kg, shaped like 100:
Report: 48
